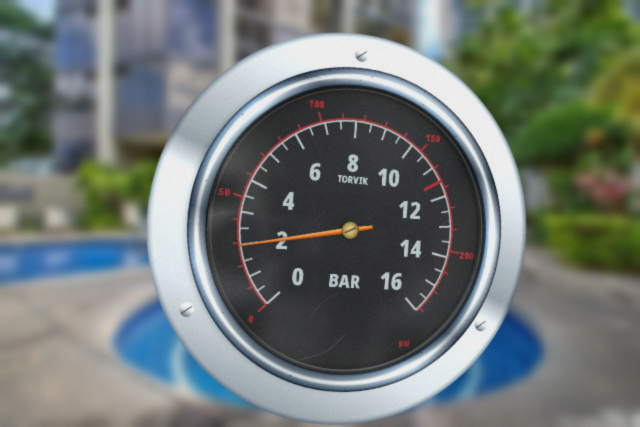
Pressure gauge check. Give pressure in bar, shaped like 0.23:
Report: 2
